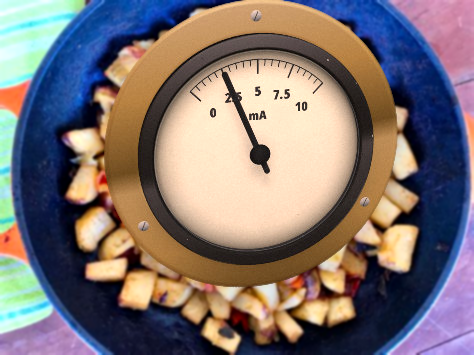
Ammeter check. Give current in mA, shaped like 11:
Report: 2.5
